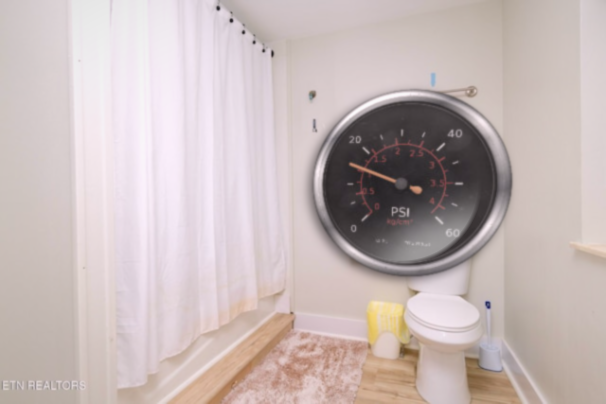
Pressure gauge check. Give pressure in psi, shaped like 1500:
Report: 15
